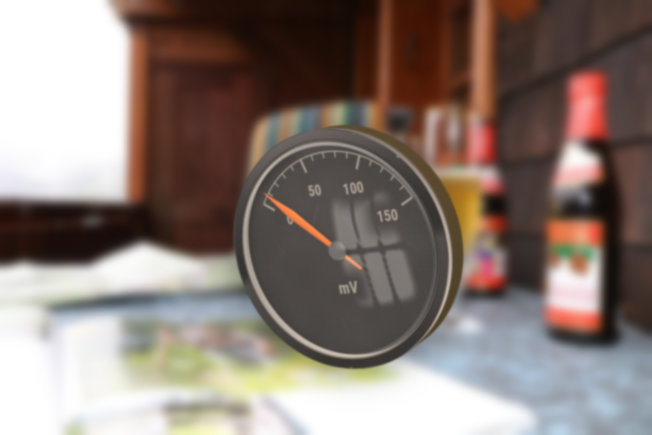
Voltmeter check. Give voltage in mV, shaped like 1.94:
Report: 10
